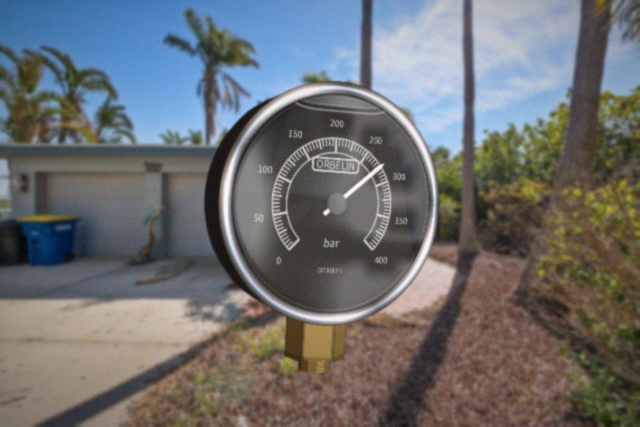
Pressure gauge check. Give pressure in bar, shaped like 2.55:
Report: 275
